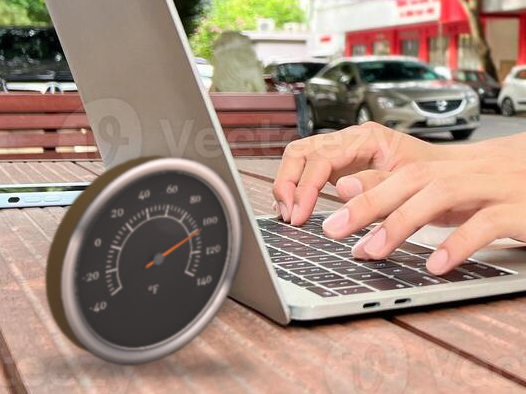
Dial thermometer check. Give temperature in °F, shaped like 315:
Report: 100
